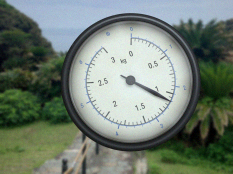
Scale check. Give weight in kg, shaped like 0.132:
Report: 1.1
